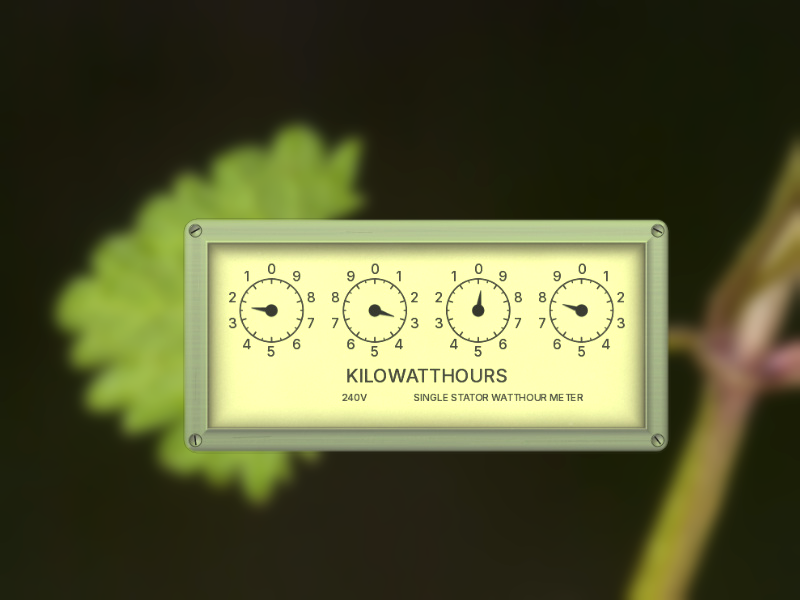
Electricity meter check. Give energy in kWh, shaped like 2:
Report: 2298
